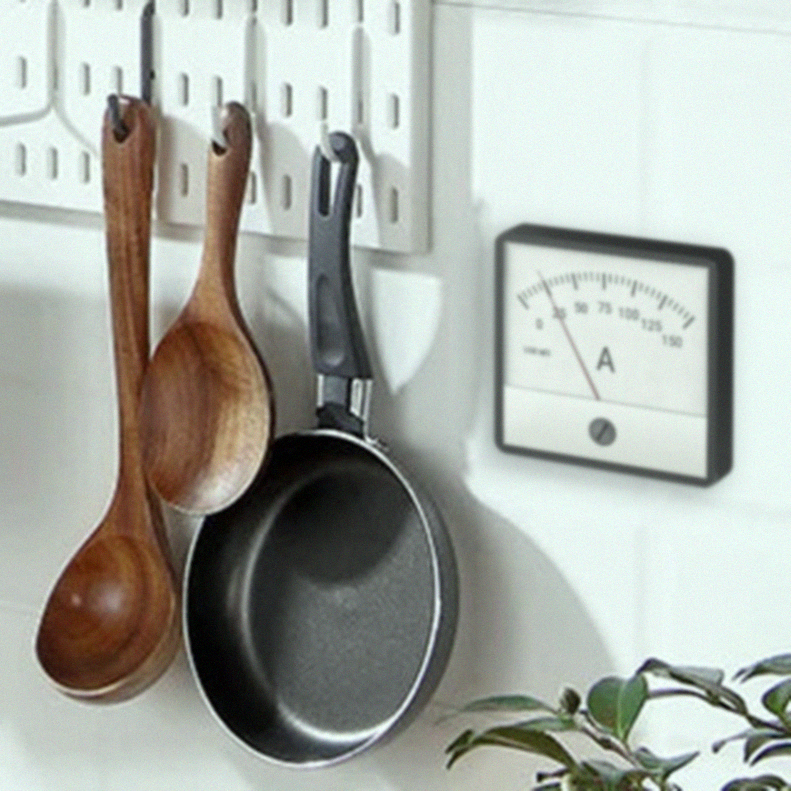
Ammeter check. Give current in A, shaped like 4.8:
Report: 25
